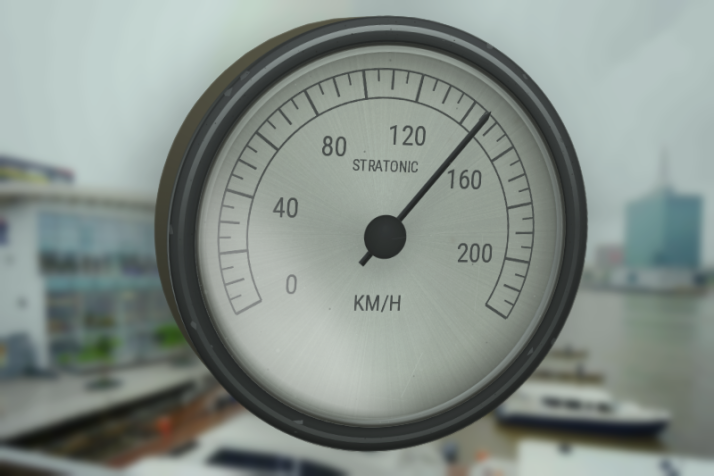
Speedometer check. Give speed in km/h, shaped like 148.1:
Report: 145
